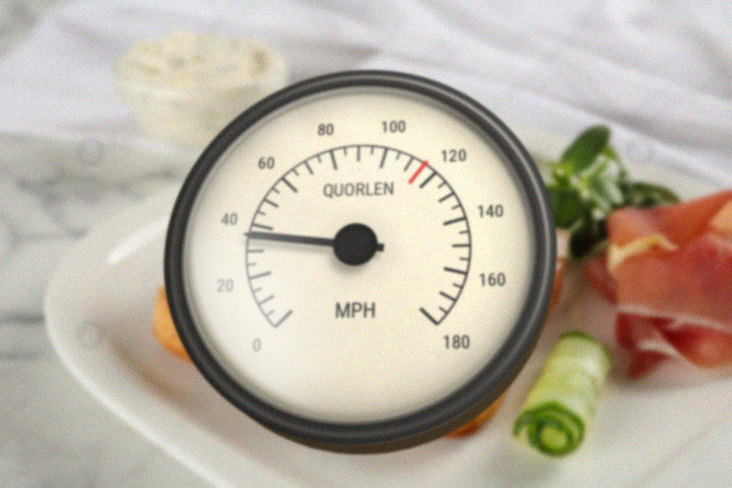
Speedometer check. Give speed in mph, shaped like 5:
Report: 35
